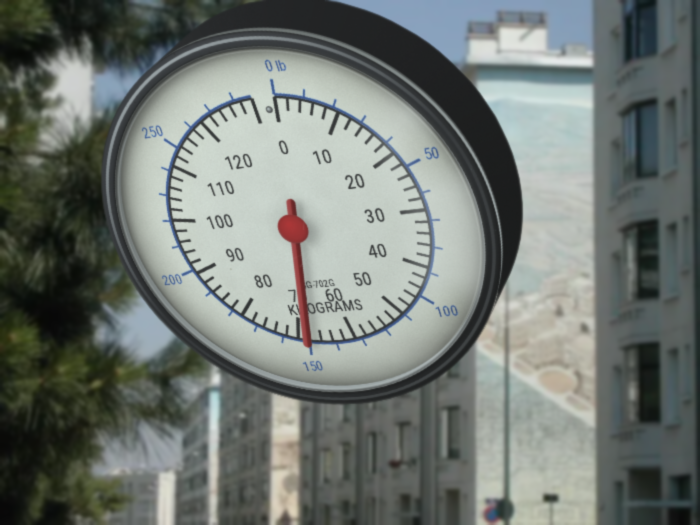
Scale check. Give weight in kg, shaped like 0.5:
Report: 68
